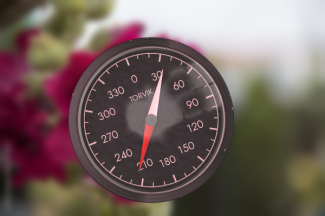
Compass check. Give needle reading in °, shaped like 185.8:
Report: 215
